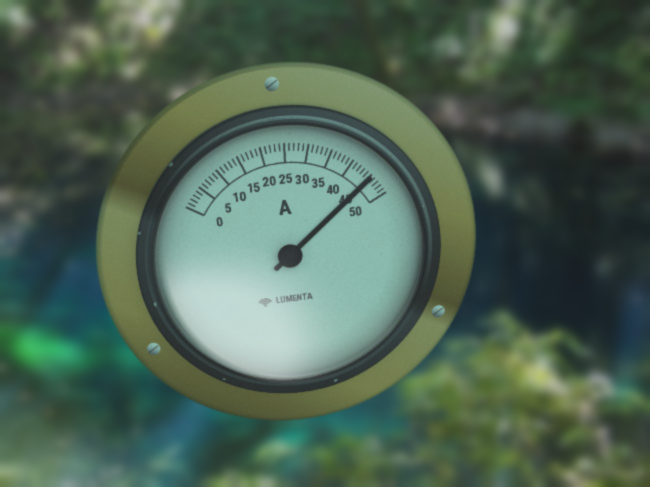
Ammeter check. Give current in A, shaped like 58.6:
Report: 45
